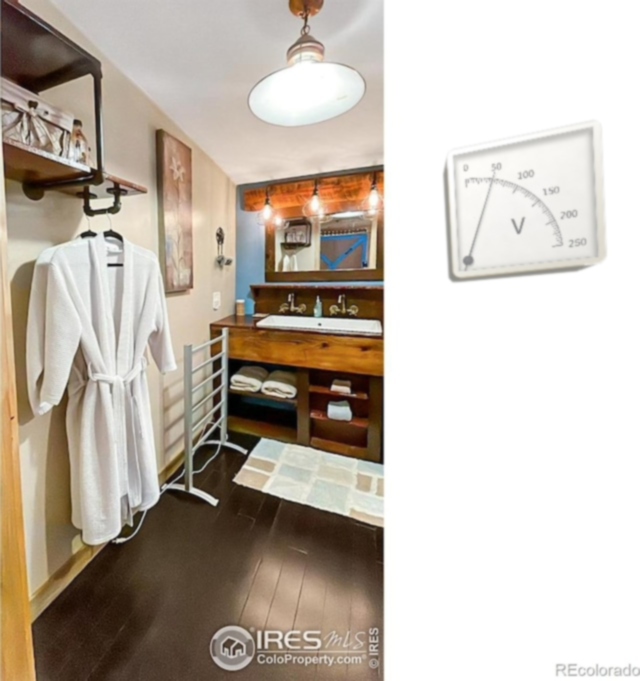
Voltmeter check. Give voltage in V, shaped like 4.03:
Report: 50
